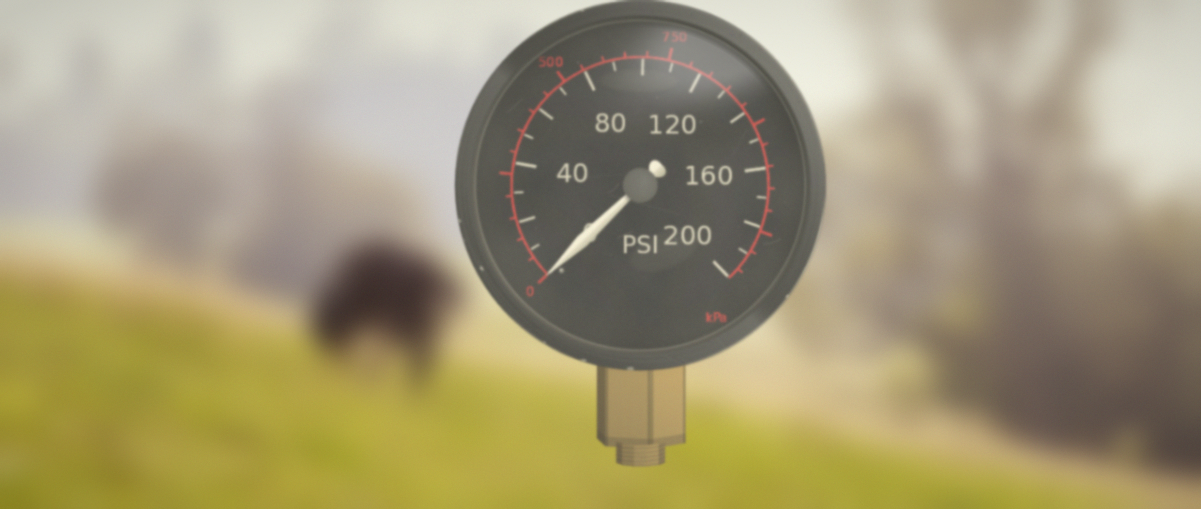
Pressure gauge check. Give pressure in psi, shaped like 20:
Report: 0
